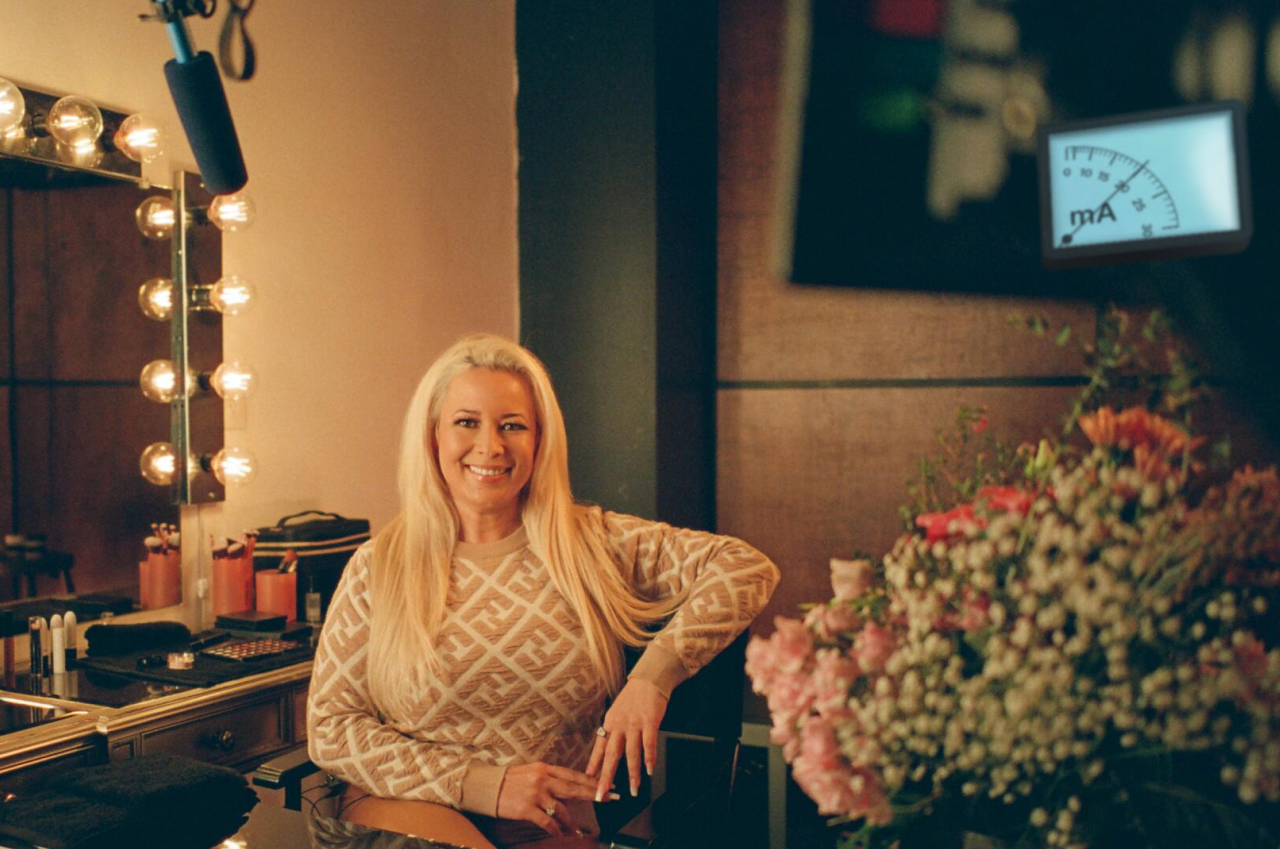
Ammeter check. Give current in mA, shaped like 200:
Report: 20
